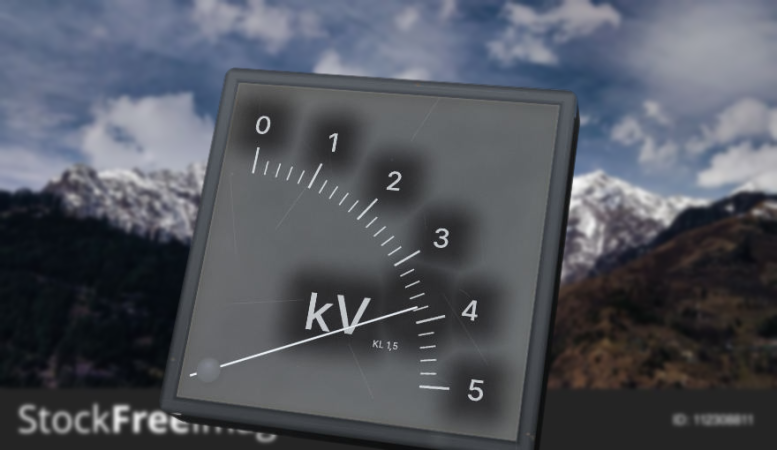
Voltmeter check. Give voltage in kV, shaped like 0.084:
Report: 3.8
